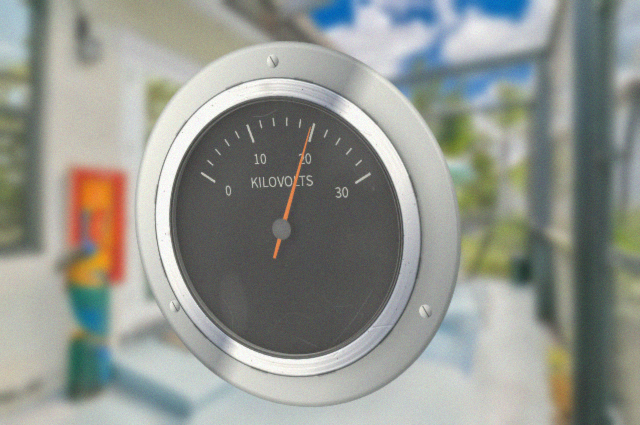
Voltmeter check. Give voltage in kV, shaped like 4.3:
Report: 20
